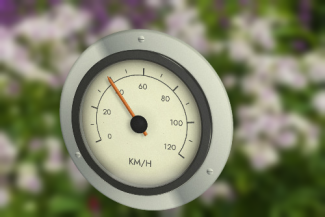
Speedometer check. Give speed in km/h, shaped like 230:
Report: 40
